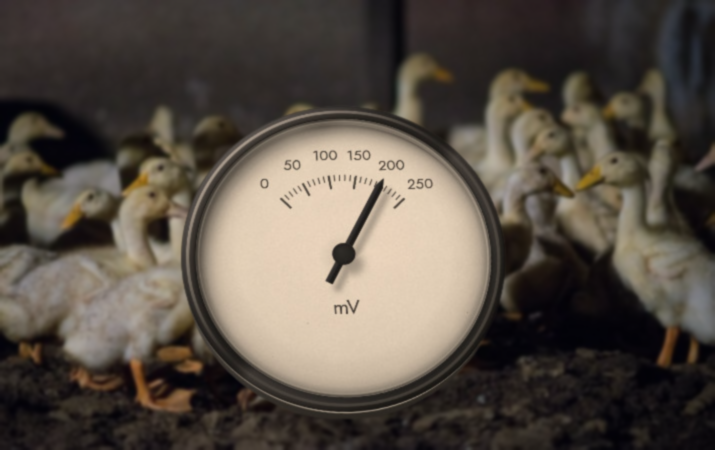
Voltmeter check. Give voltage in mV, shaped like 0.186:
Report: 200
